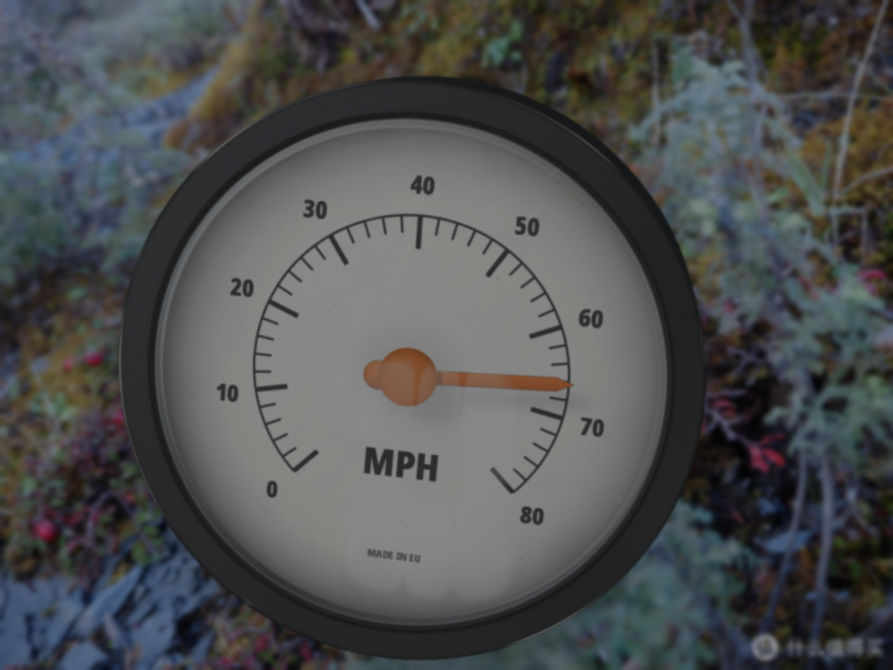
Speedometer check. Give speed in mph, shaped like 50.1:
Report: 66
